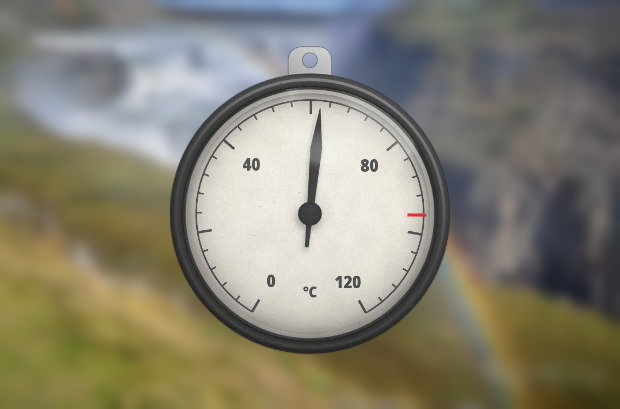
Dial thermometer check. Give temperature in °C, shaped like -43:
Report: 62
